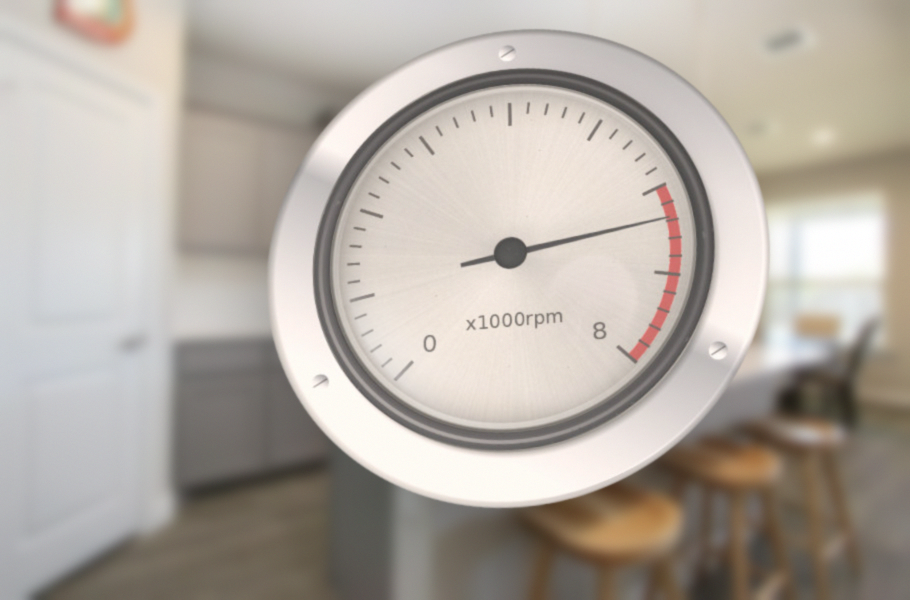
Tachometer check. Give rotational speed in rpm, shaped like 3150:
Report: 6400
